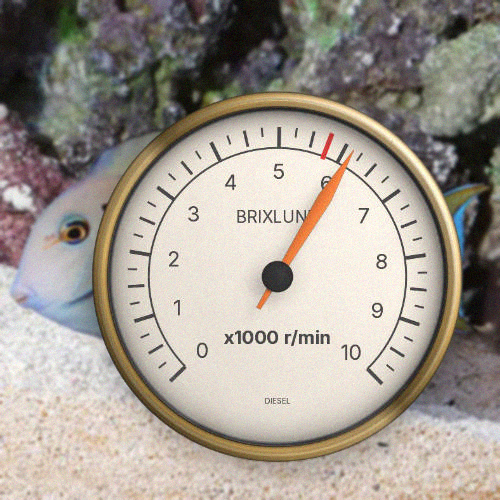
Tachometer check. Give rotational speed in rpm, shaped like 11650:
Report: 6125
